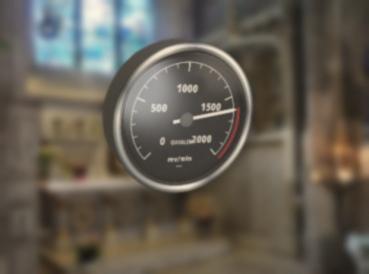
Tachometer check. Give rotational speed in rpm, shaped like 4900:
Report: 1600
